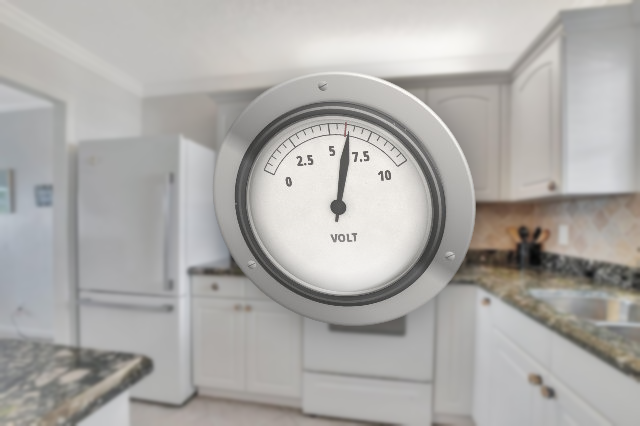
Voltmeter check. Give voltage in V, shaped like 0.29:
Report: 6.25
